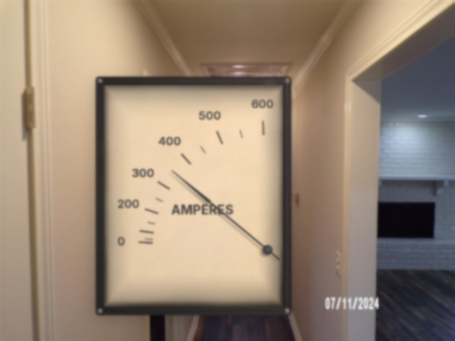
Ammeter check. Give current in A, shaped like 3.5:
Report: 350
